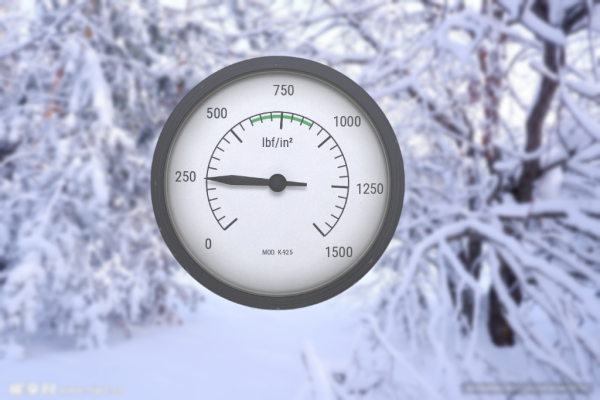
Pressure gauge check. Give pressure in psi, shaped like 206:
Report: 250
